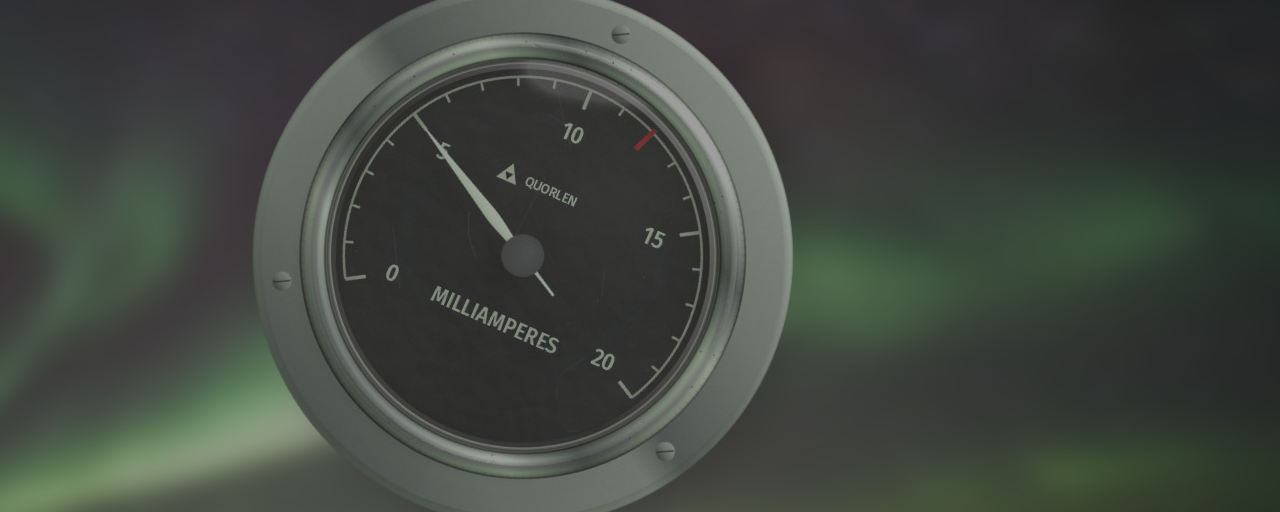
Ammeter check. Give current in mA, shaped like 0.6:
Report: 5
